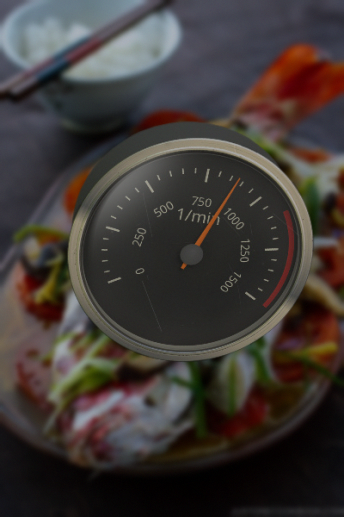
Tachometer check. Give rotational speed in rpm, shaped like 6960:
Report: 875
